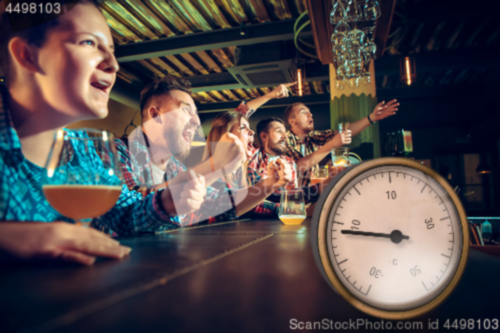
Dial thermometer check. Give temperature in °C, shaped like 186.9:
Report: -12
